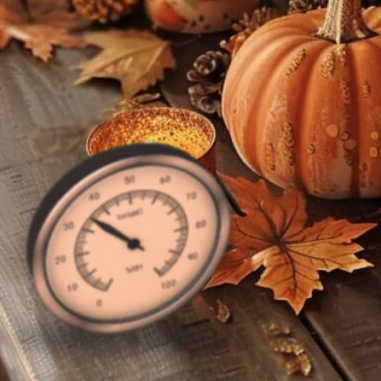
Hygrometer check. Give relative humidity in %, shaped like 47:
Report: 35
